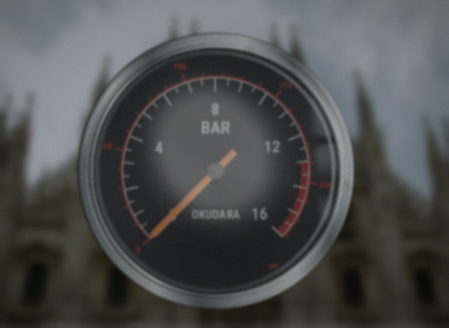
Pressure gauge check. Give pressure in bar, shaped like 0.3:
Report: 0
